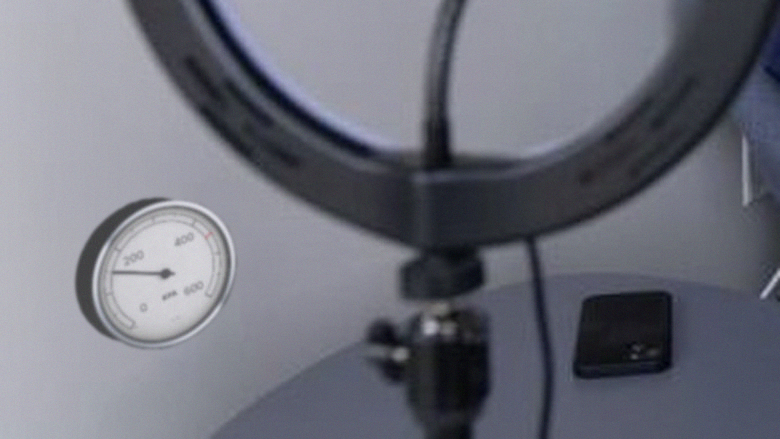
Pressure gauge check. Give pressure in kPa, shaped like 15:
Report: 150
